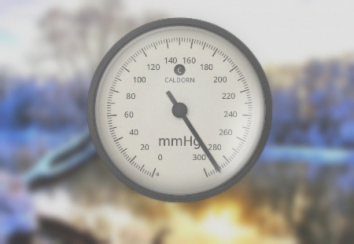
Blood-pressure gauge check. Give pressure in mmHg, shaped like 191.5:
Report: 290
